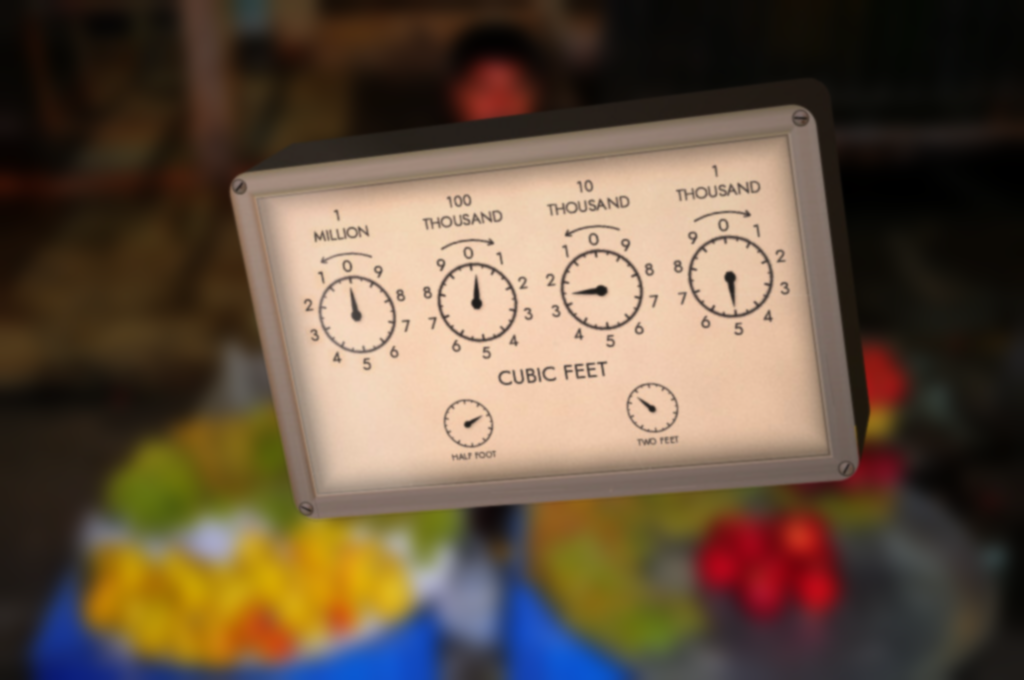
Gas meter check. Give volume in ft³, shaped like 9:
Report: 2500
